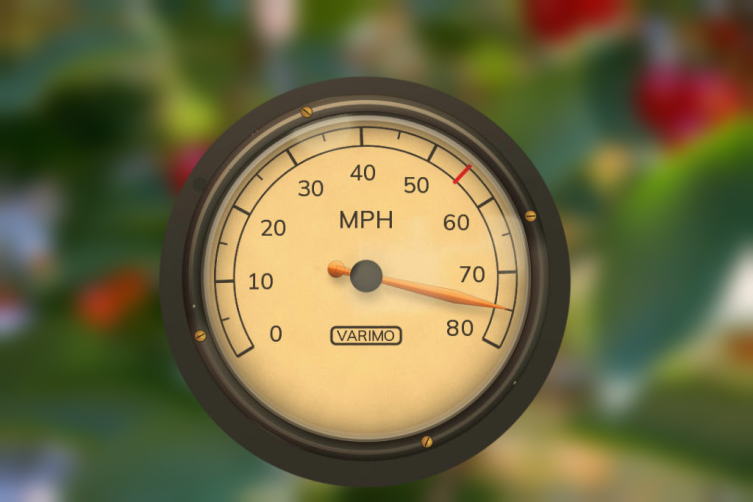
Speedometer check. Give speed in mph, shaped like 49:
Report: 75
